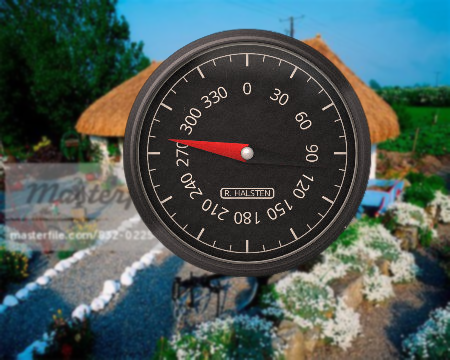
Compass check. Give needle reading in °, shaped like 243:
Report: 280
